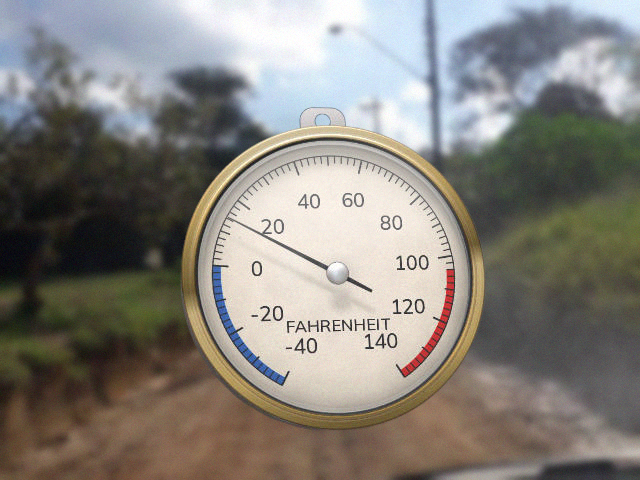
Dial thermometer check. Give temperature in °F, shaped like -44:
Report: 14
